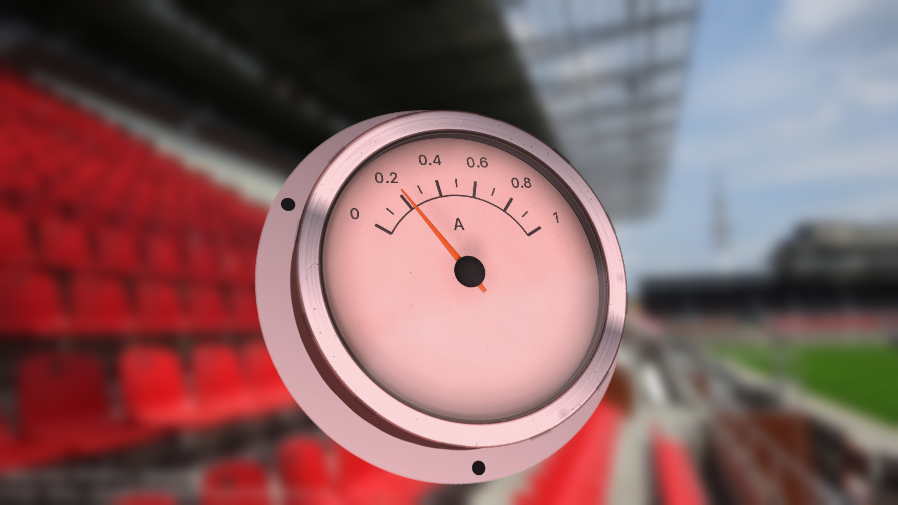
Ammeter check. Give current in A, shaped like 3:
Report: 0.2
